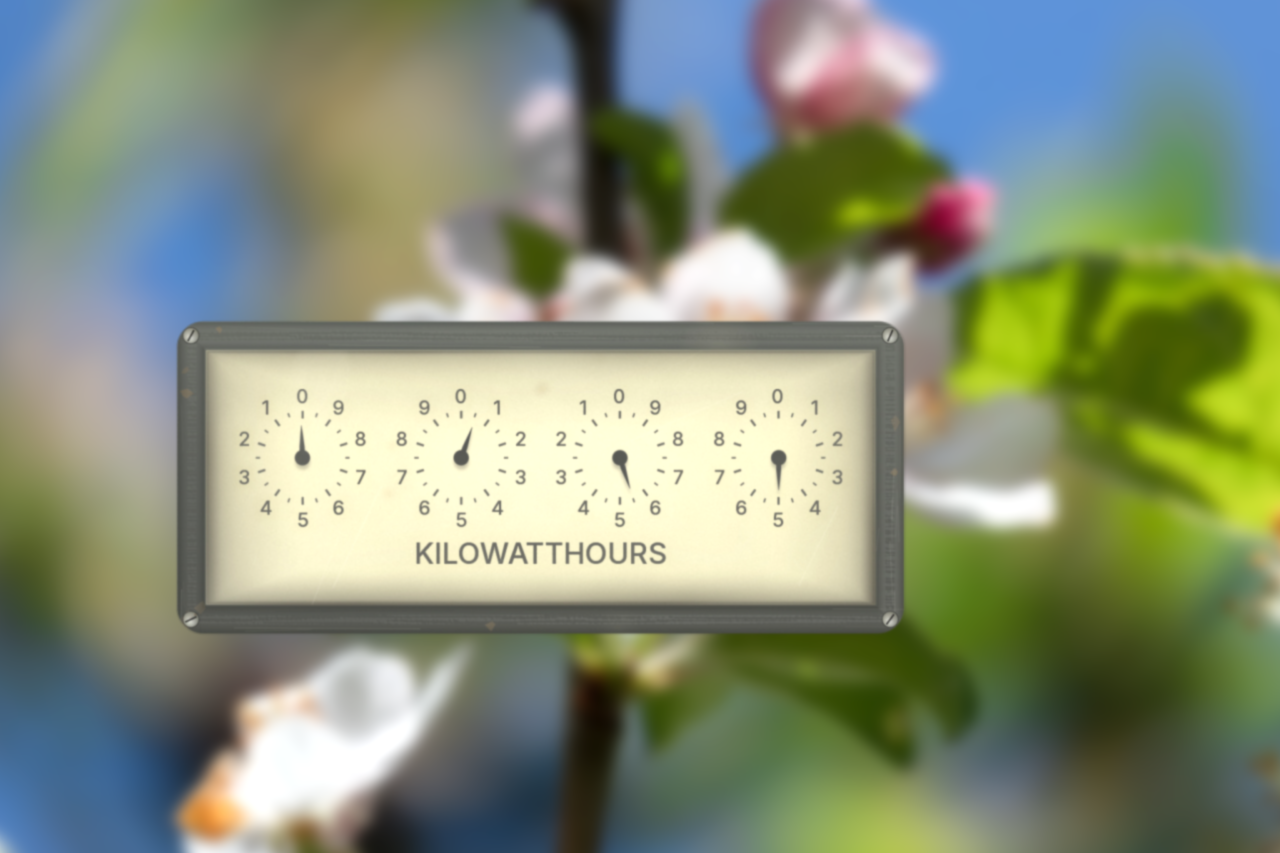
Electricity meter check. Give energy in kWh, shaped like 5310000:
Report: 55
